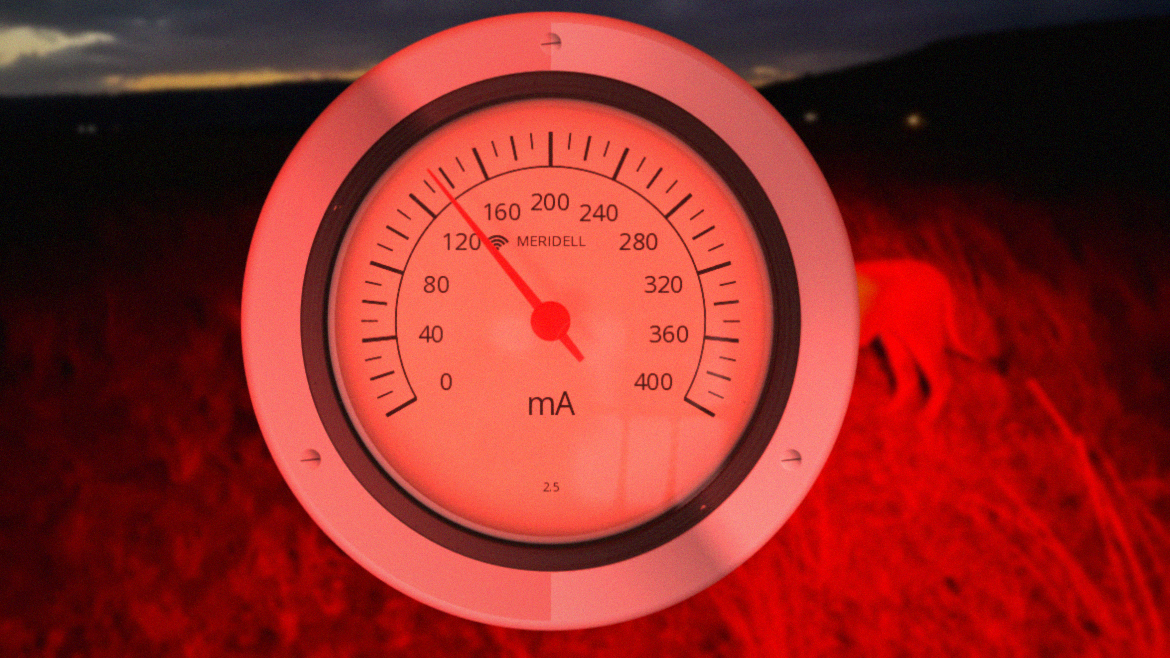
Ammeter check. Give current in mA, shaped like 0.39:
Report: 135
